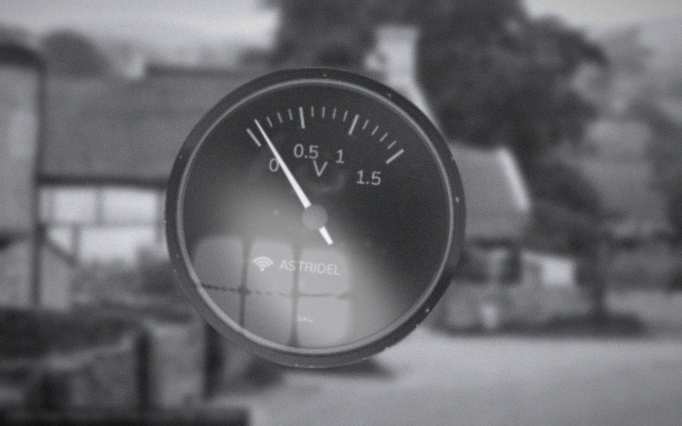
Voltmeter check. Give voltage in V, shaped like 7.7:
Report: 0.1
